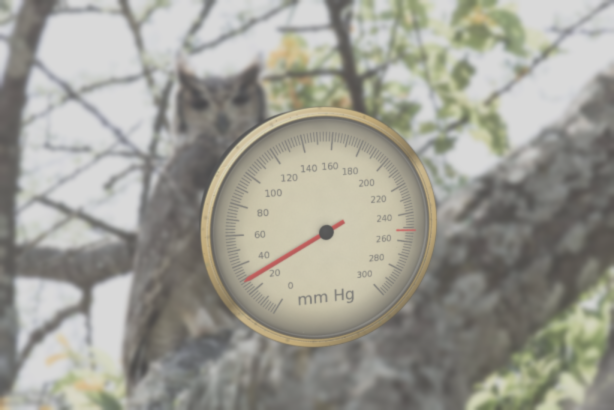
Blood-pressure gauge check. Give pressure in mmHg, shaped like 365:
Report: 30
